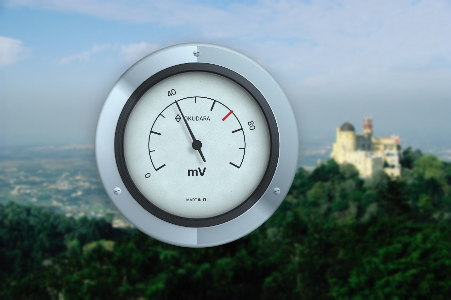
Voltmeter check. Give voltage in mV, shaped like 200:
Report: 40
